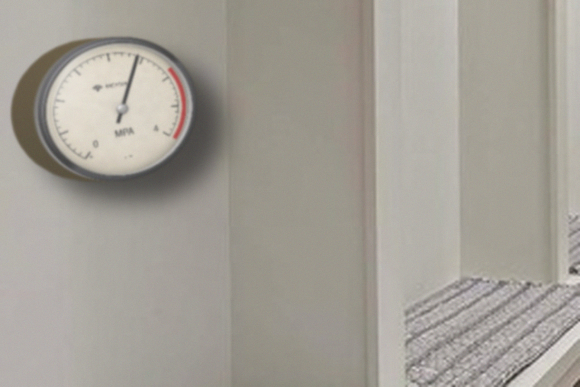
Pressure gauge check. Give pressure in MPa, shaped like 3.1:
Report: 2.4
